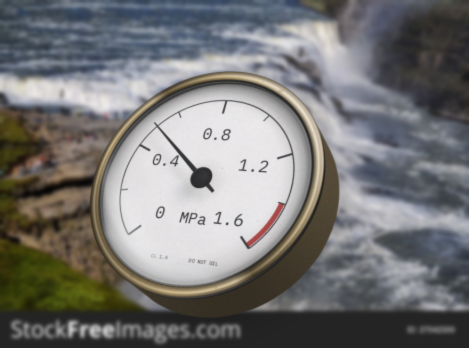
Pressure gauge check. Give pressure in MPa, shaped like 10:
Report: 0.5
